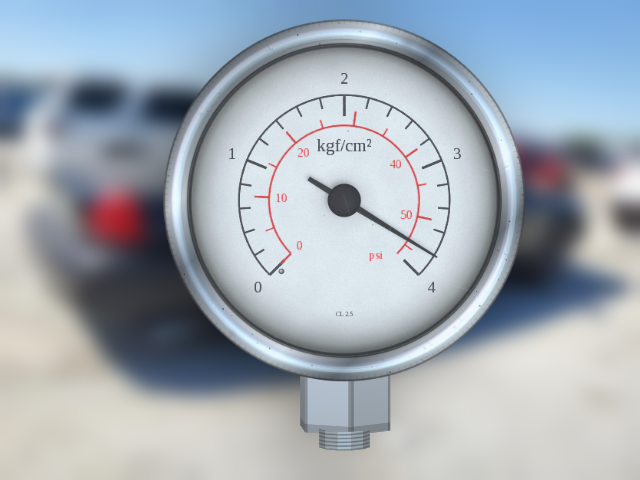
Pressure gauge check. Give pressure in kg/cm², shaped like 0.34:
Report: 3.8
